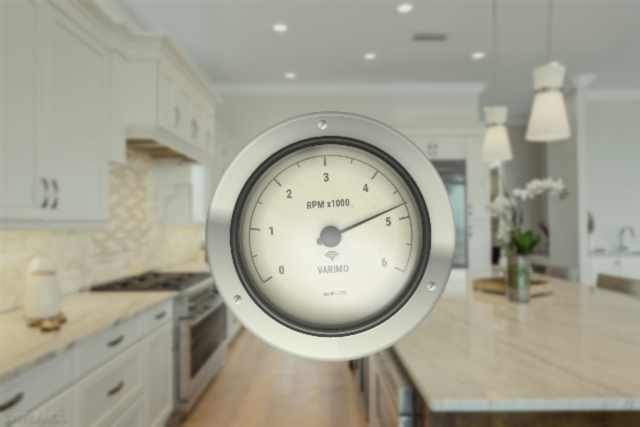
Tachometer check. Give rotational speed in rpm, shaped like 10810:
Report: 4750
